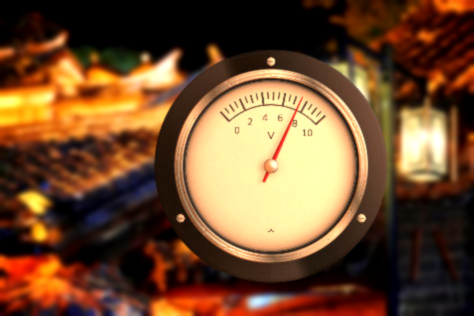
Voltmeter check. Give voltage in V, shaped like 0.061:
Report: 7.5
